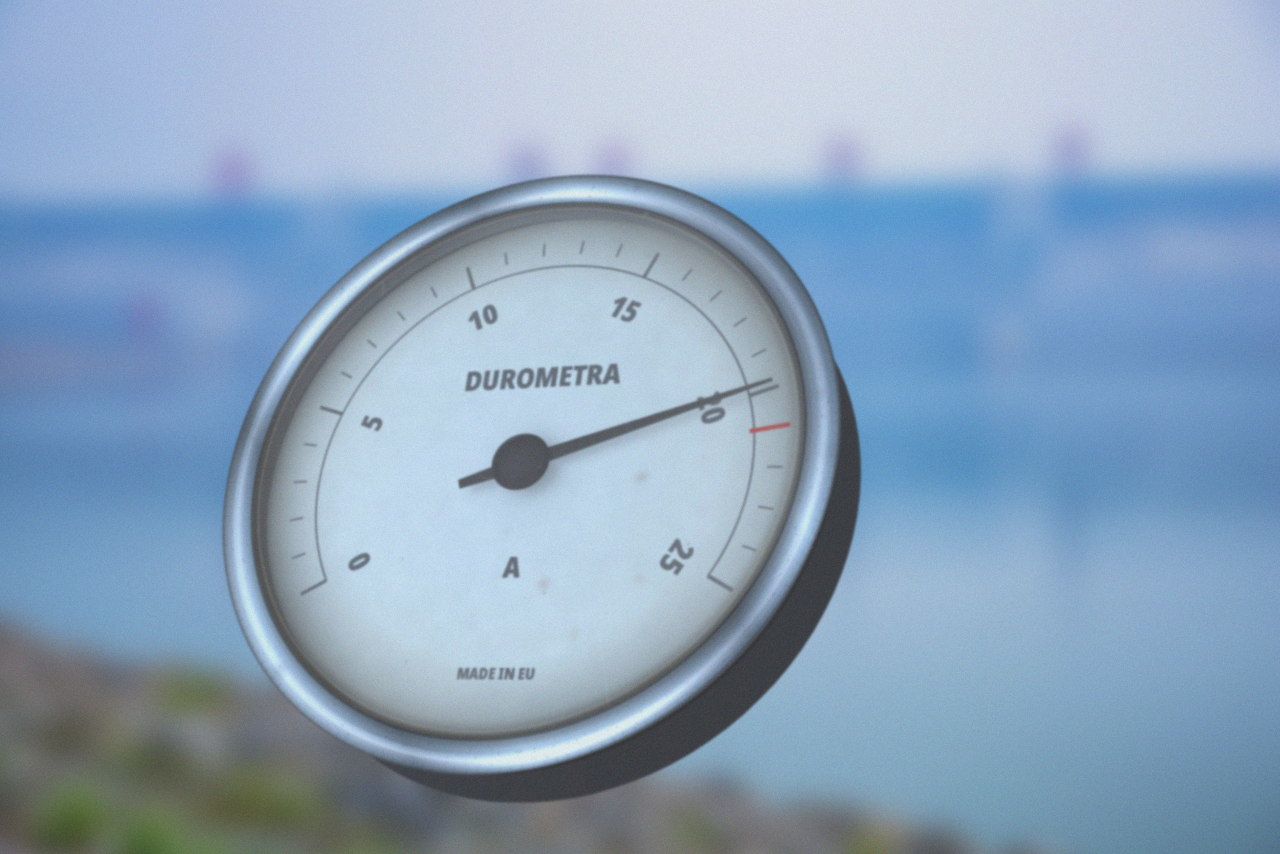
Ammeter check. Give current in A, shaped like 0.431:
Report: 20
